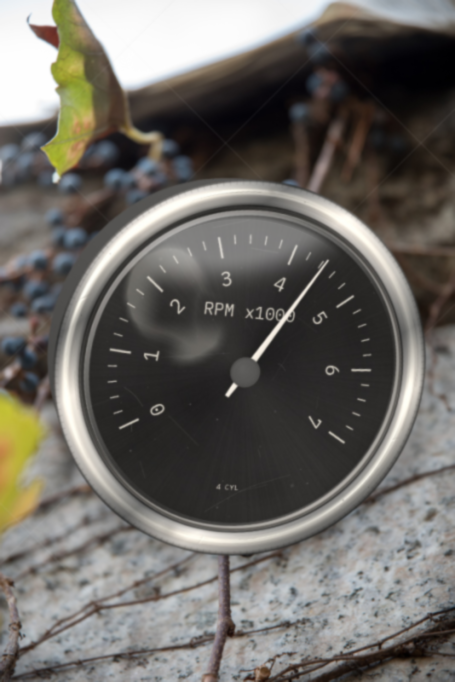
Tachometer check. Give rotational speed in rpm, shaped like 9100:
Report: 4400
